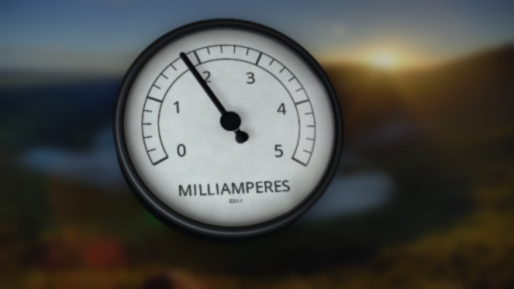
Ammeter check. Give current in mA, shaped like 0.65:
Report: 1.8
